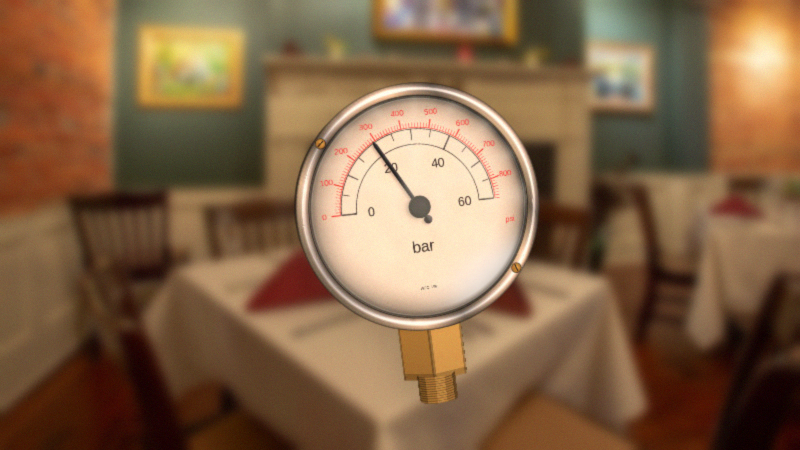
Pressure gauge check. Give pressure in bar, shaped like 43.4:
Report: 20
